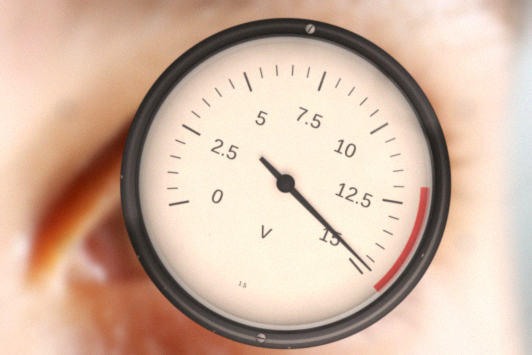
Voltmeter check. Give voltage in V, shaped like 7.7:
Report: 14.75
